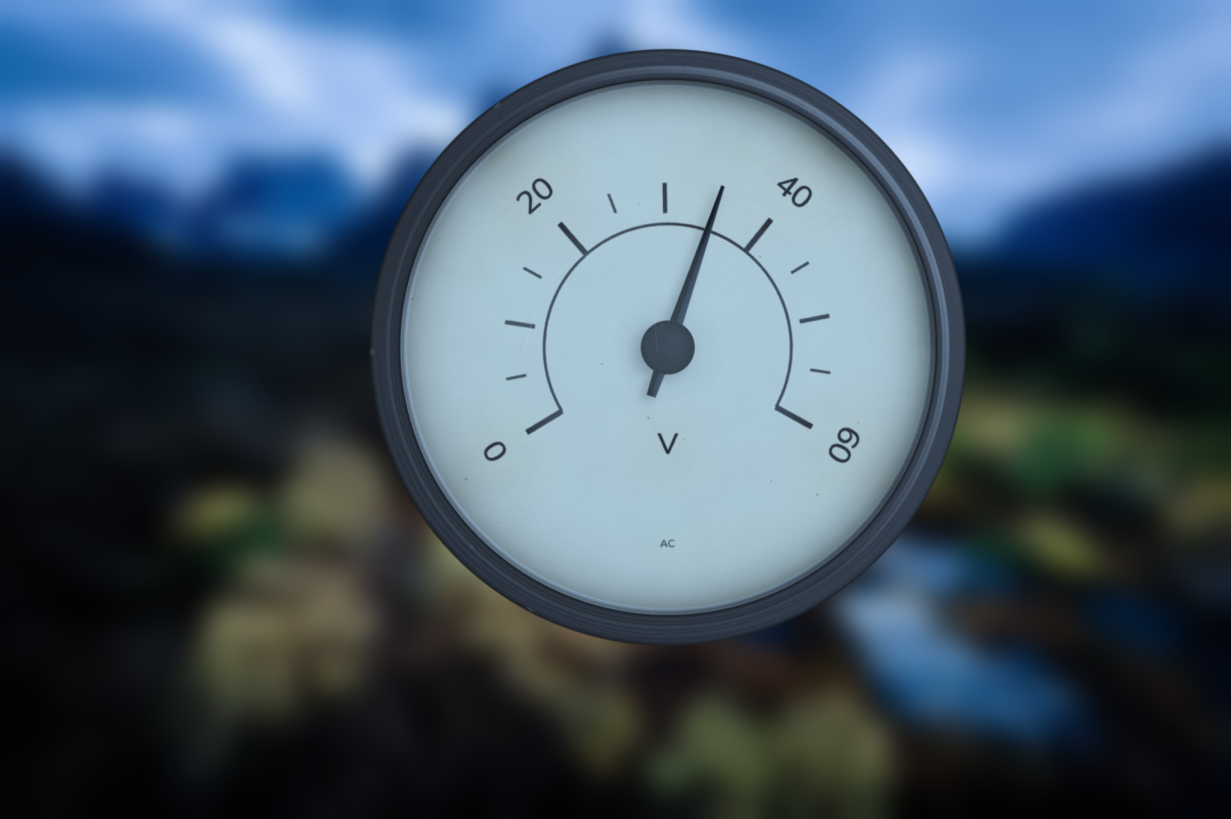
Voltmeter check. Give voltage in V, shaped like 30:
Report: 35
